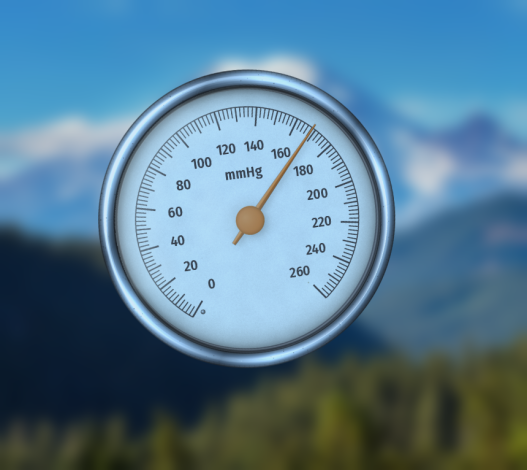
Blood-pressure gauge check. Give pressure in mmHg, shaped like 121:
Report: 168
